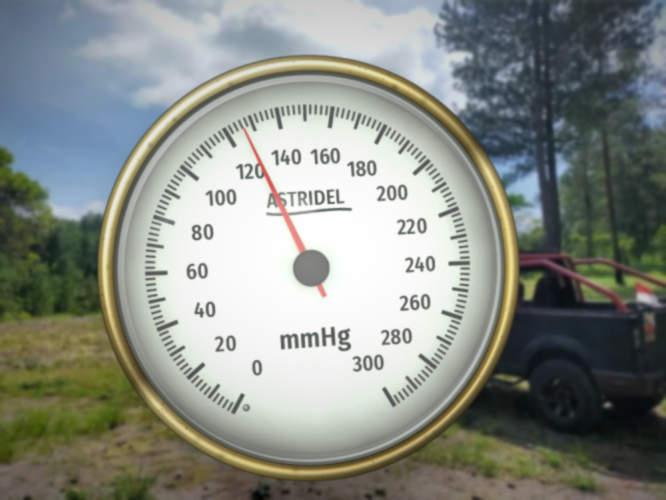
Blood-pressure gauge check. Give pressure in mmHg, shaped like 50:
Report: 126
